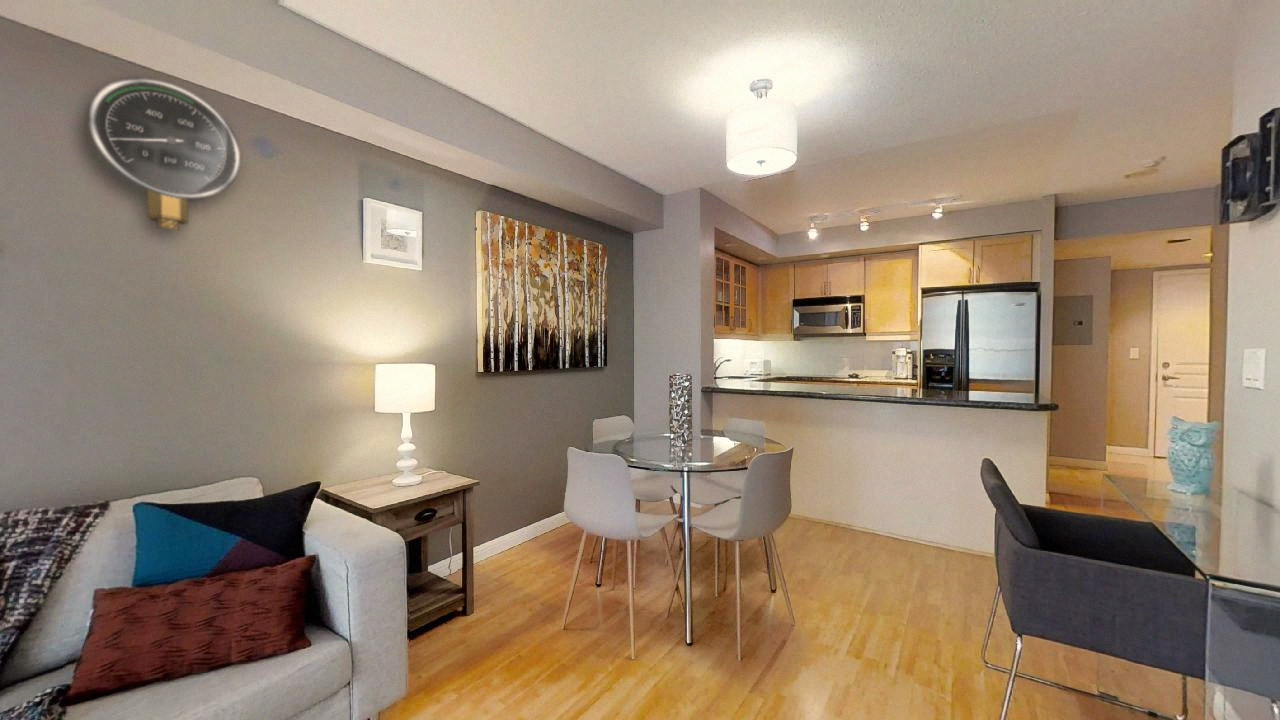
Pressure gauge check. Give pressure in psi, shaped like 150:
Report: 100
